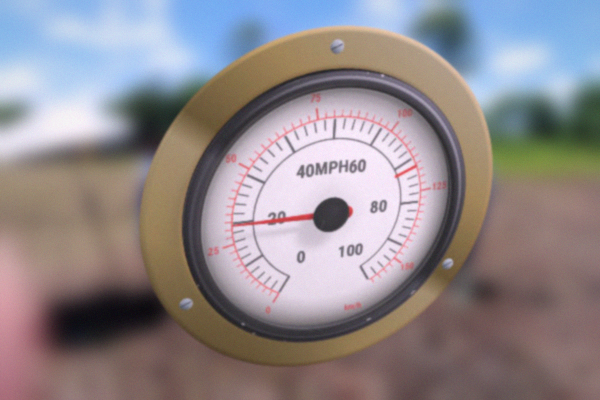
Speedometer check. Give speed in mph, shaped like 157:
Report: 20
